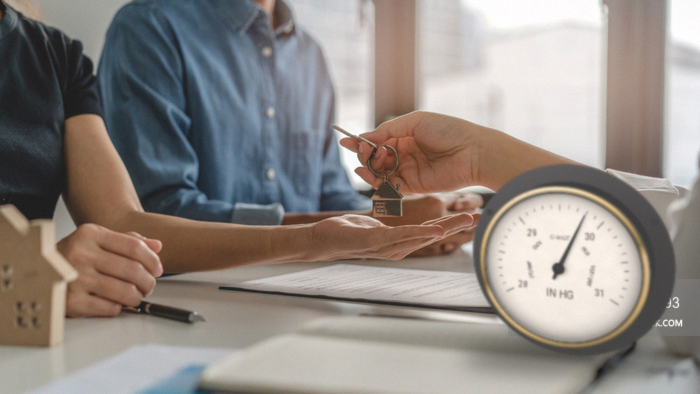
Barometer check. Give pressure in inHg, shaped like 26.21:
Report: 29.8
